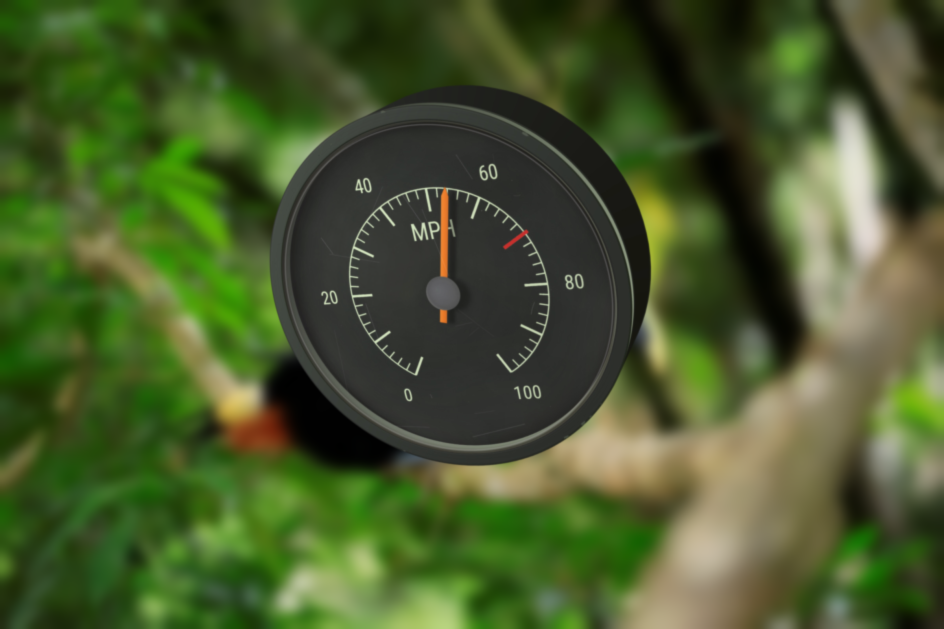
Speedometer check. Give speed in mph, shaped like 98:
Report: 54
